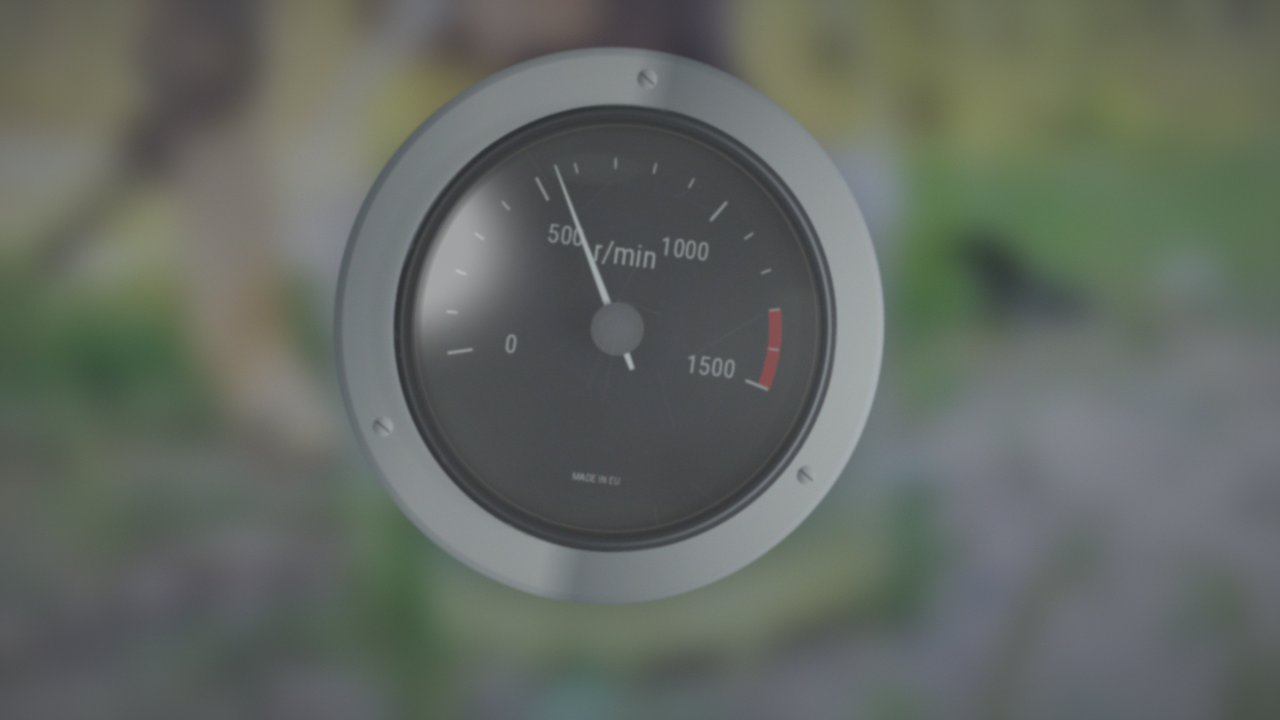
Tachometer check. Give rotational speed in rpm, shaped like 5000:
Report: 550
